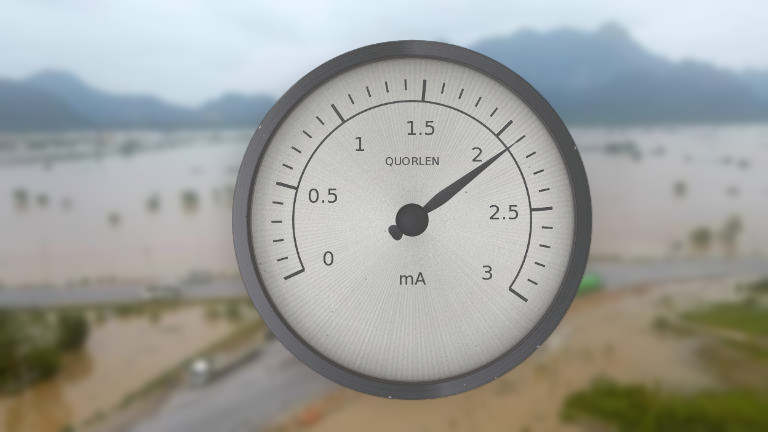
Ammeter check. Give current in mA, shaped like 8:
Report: 2.1
